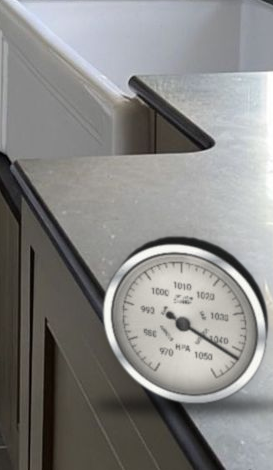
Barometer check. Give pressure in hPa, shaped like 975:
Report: 1042
